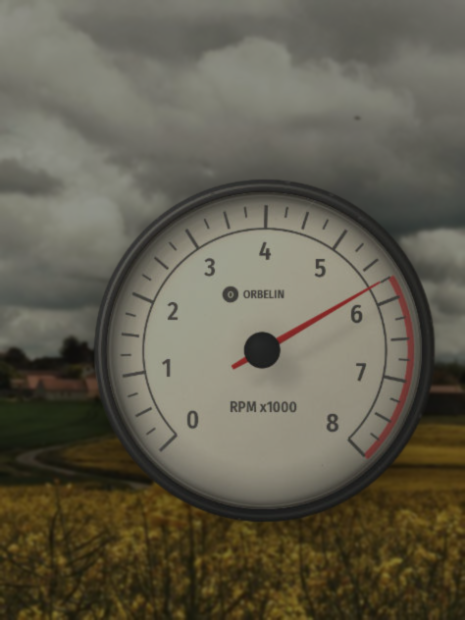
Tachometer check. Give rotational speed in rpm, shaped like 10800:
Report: 5750
